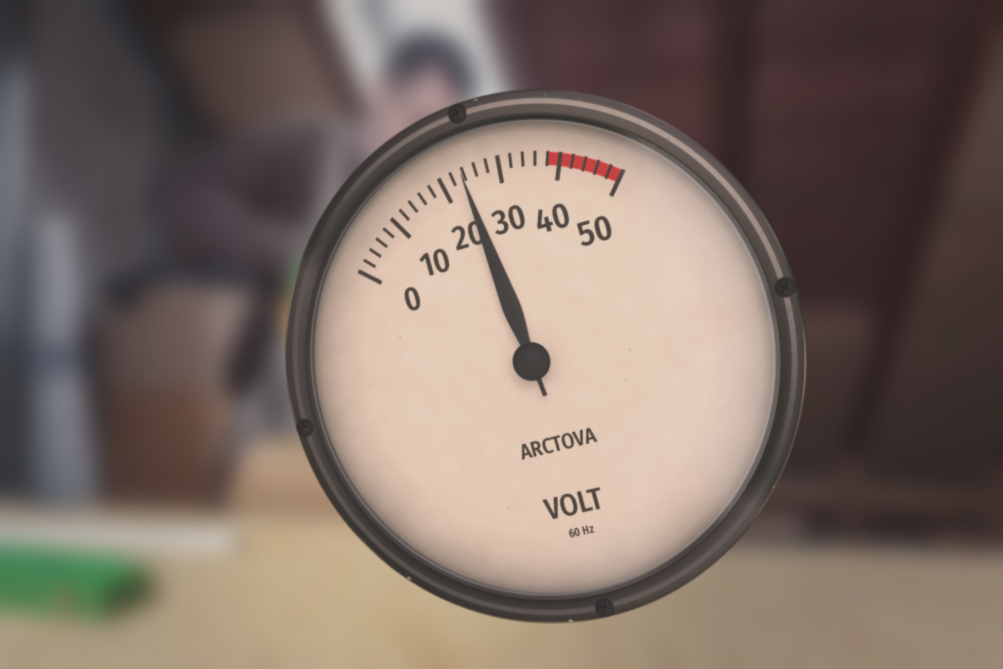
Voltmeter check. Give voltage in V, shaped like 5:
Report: 24
